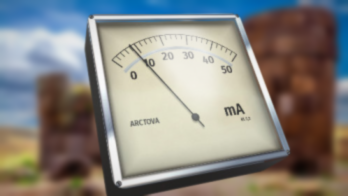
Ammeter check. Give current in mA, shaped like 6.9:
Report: 8
